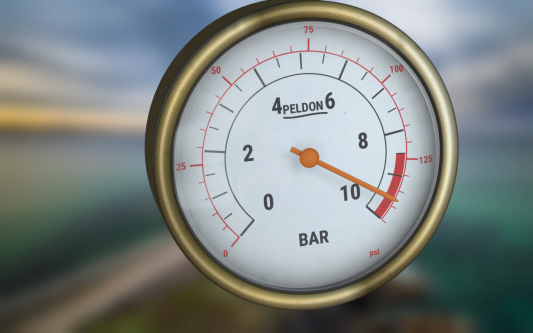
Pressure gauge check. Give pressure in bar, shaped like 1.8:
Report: 9.5
